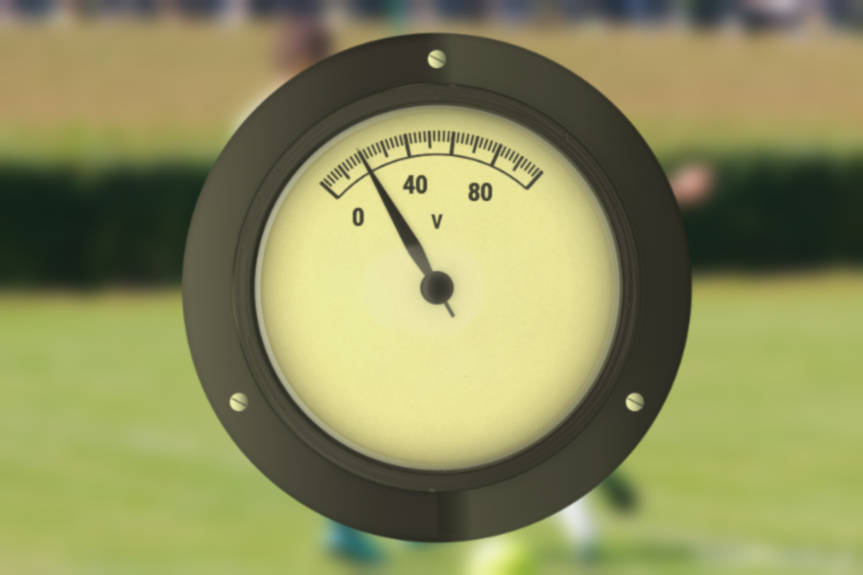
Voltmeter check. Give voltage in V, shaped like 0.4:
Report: 20
